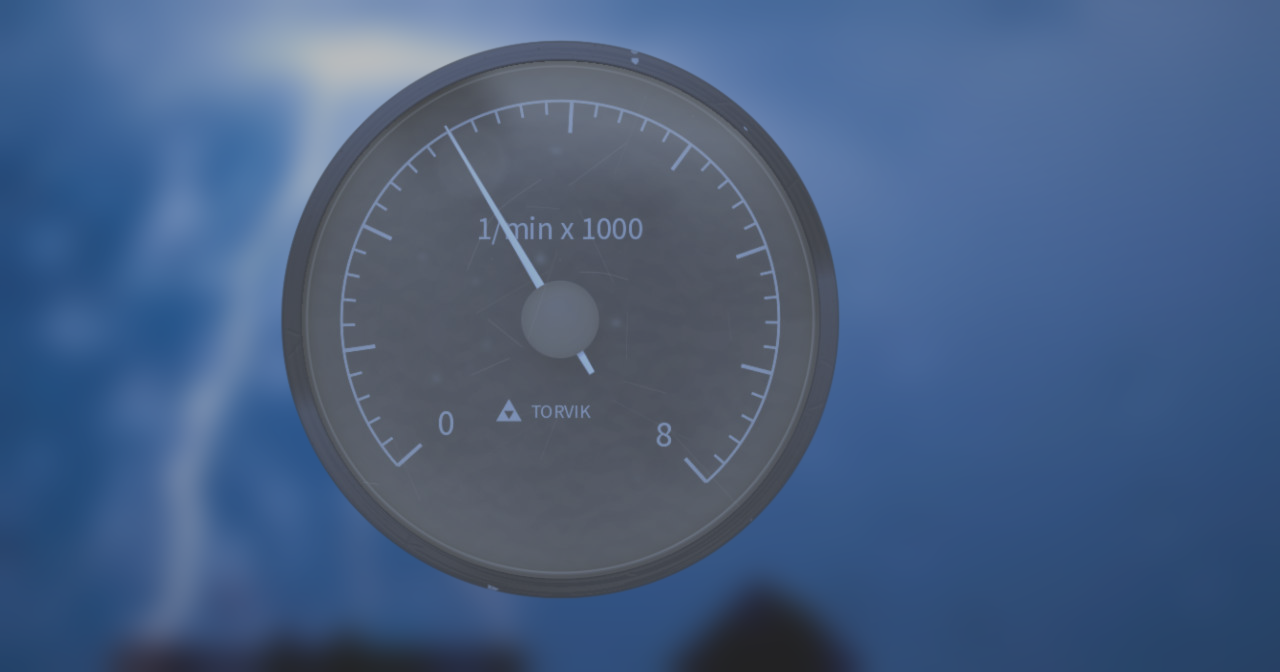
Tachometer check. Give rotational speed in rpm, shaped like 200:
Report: 3000
